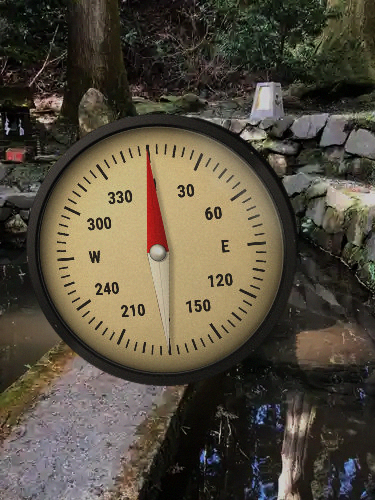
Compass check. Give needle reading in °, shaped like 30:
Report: 0
